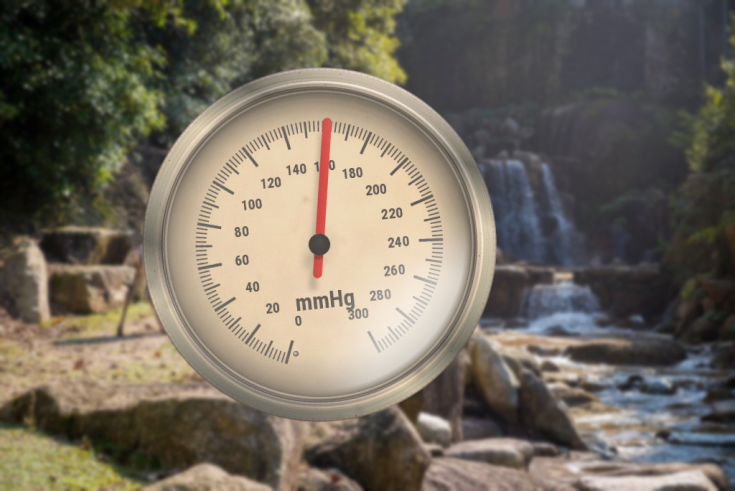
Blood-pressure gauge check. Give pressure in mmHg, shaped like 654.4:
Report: 160
